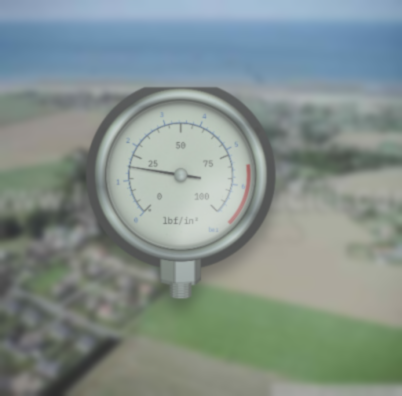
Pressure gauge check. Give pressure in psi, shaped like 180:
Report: 20
